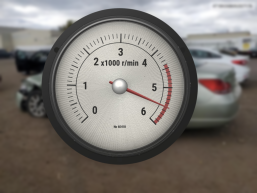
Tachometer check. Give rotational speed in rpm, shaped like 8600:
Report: 5500
